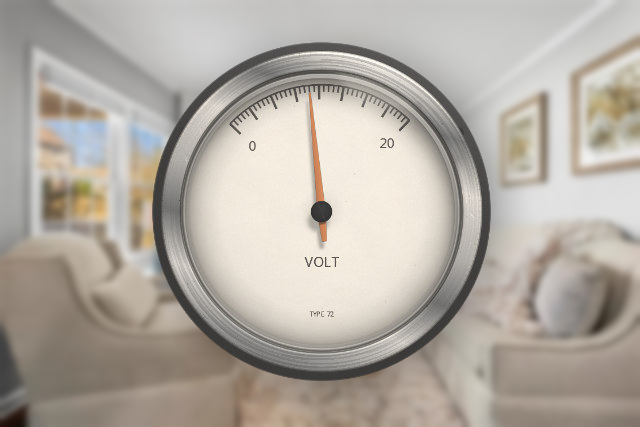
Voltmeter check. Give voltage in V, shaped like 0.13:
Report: 9
